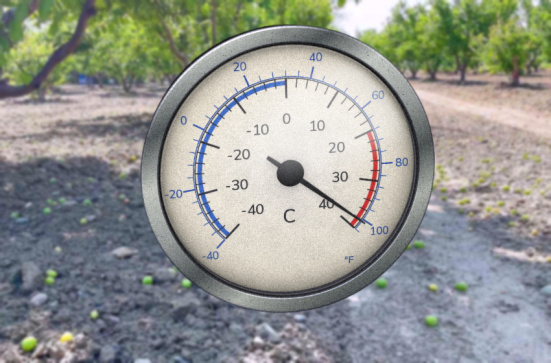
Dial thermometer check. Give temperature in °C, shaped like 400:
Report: 38
